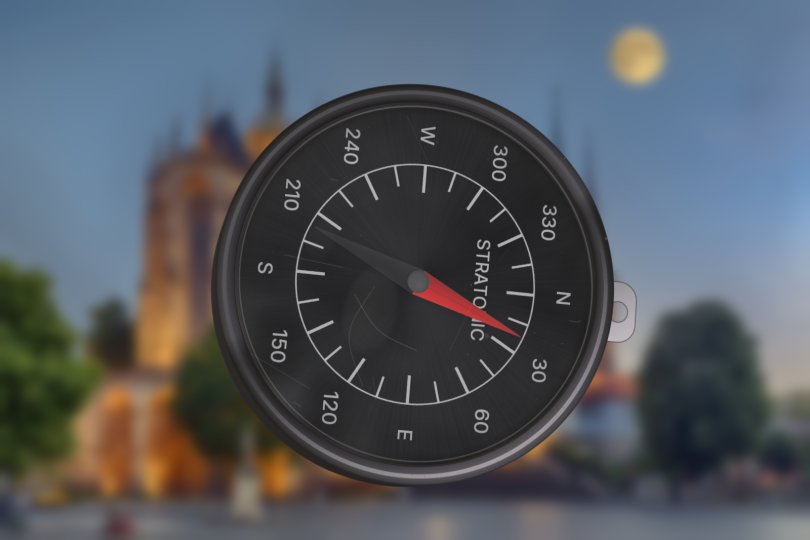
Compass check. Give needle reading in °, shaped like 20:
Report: 22.5
